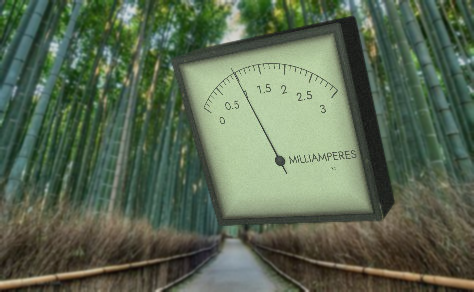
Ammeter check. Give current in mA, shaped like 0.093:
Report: 1
